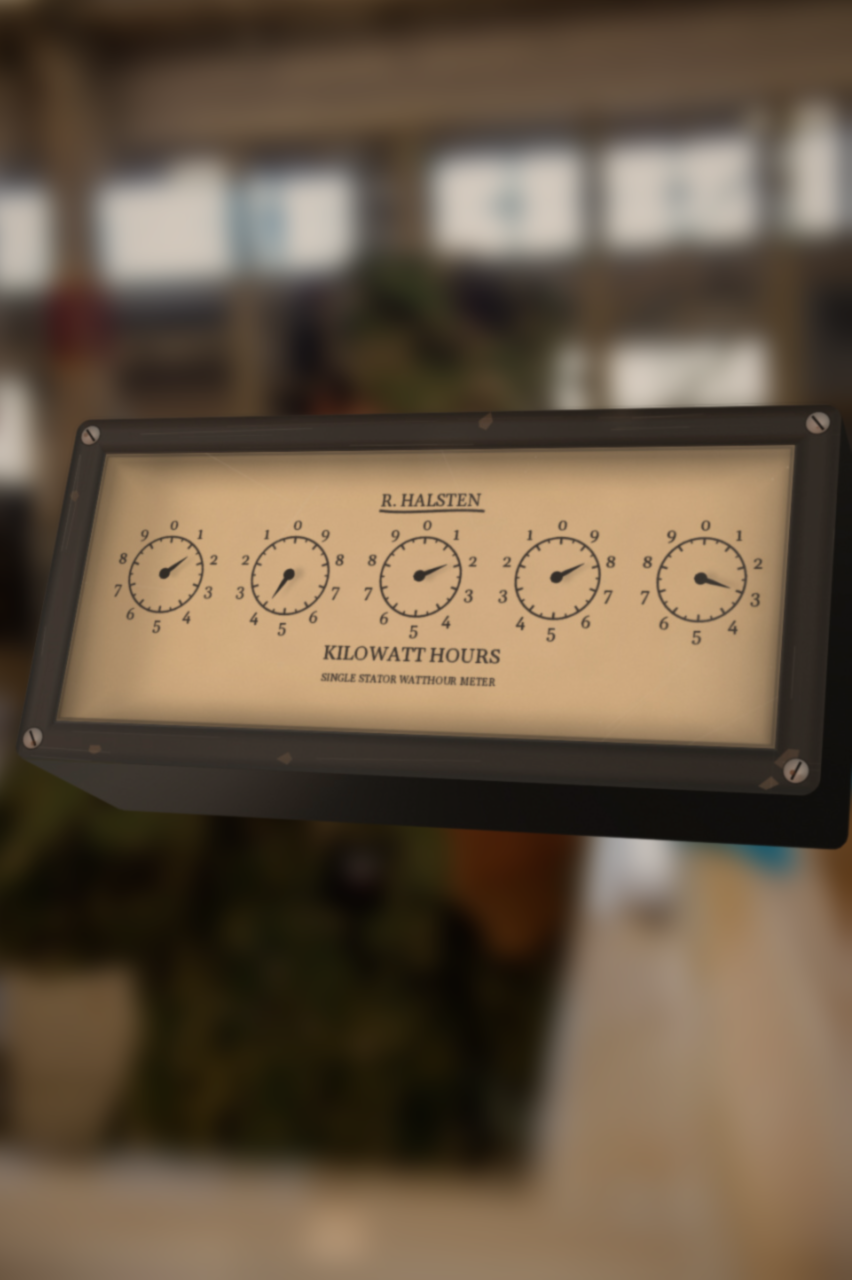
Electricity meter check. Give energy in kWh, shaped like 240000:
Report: 14183
